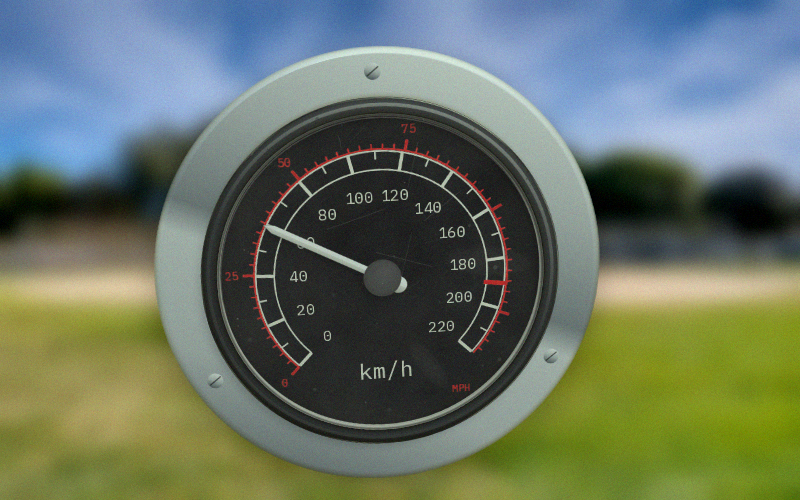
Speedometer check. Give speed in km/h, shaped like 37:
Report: 60
